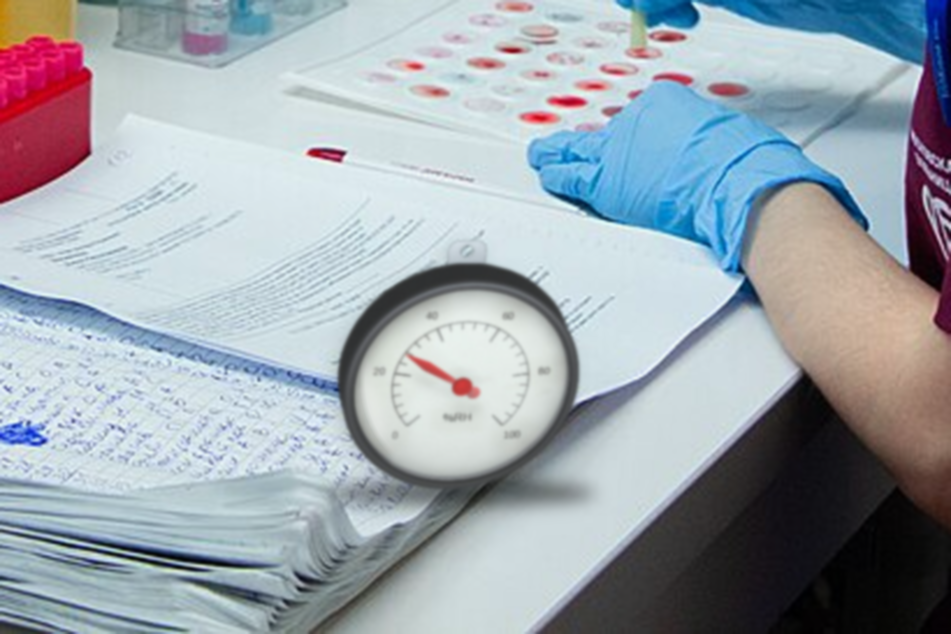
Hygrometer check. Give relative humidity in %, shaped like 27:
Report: 28
